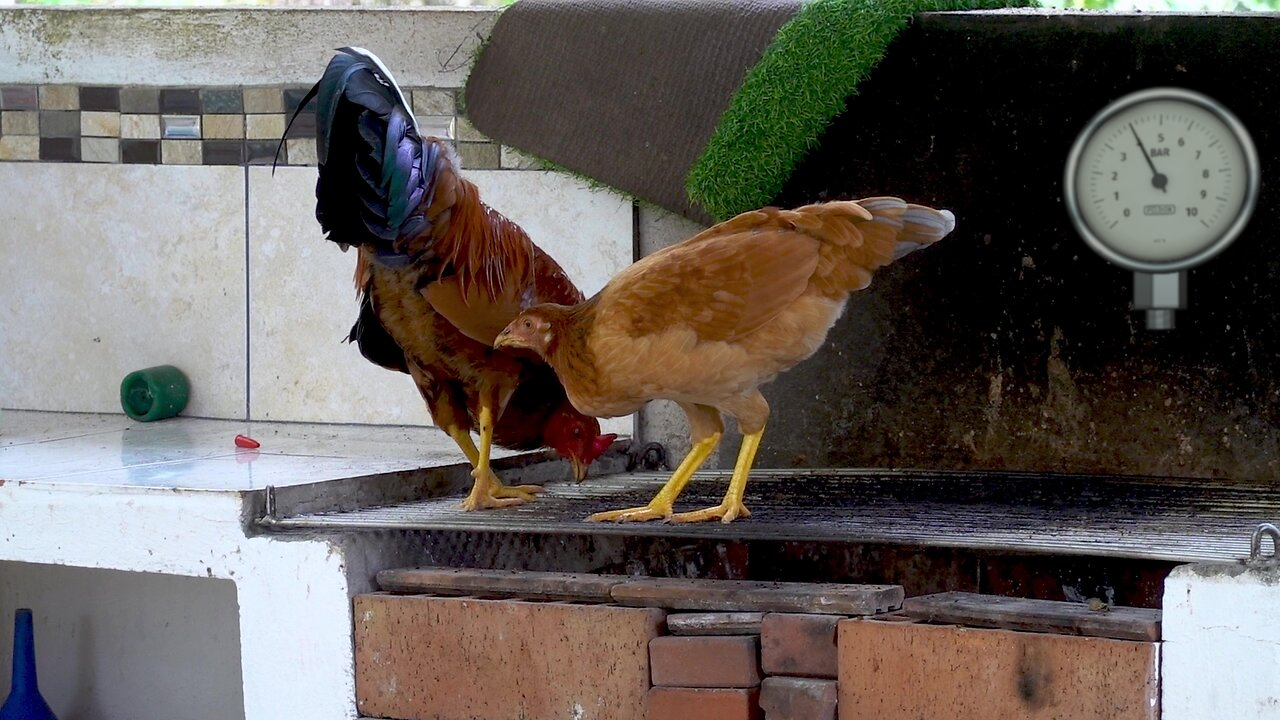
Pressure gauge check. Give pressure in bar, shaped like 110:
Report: 4
